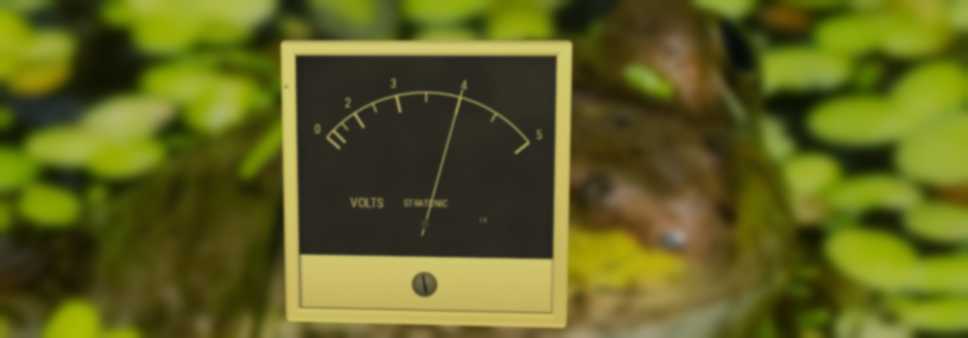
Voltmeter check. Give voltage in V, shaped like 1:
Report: 4
